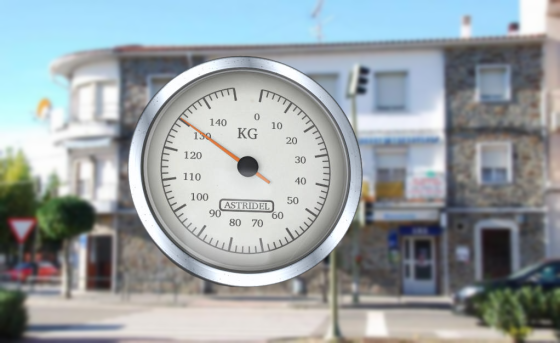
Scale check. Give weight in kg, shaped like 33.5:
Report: 130
